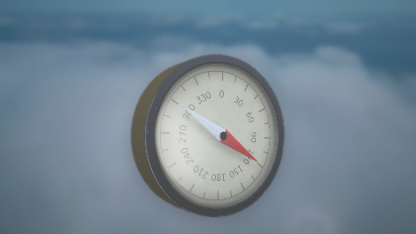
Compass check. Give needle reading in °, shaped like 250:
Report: 120
